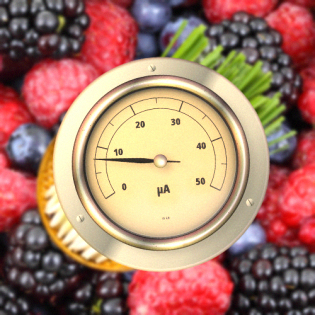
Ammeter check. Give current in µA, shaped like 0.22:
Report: 7.5
